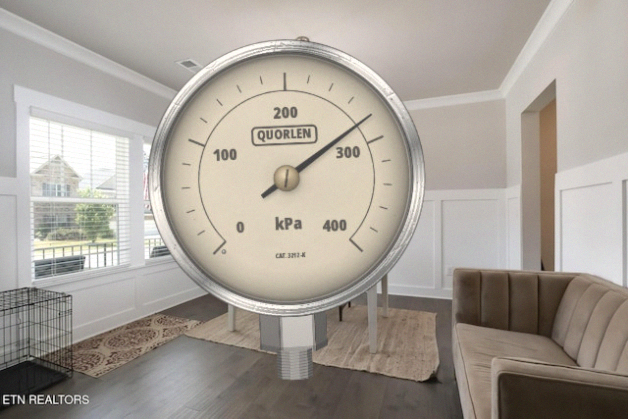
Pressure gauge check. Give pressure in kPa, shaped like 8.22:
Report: 280
